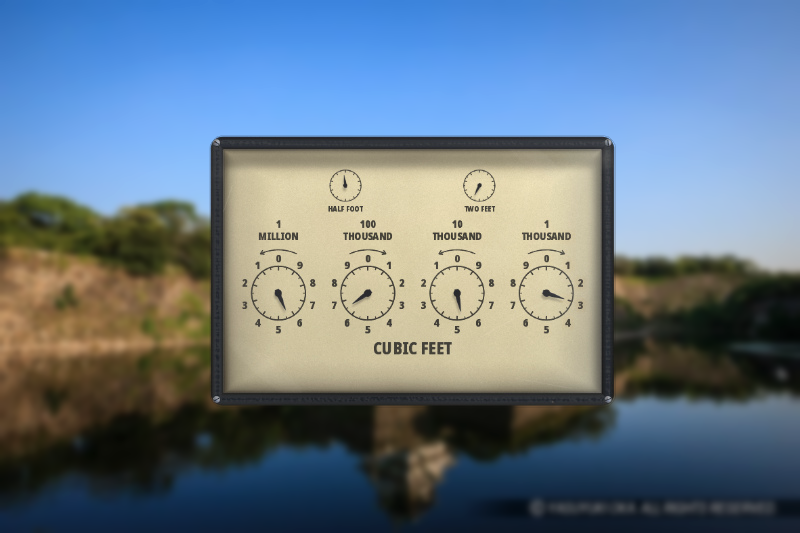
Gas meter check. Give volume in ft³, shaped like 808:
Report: 565300
